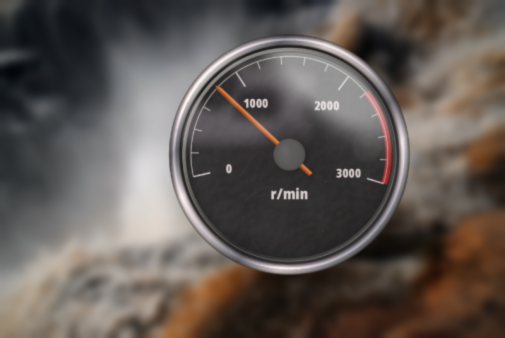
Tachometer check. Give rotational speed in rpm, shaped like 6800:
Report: 800
